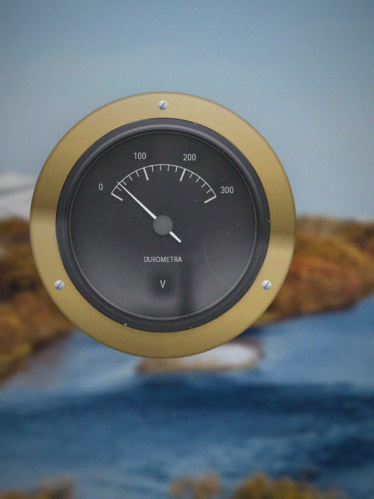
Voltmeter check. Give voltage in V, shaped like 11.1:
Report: 30
